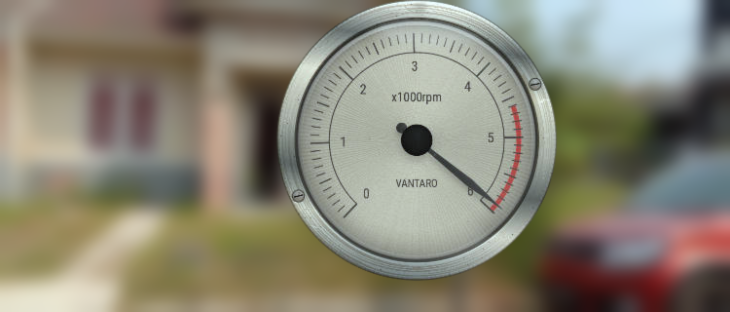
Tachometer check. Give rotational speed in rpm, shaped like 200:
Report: 5900
